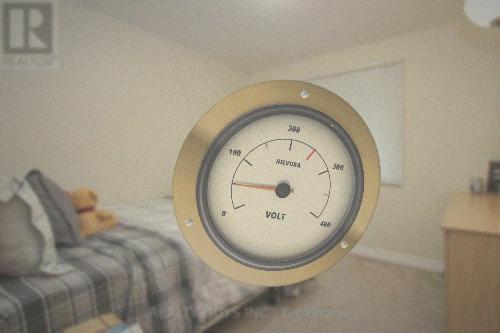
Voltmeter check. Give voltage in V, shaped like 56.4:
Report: 50
